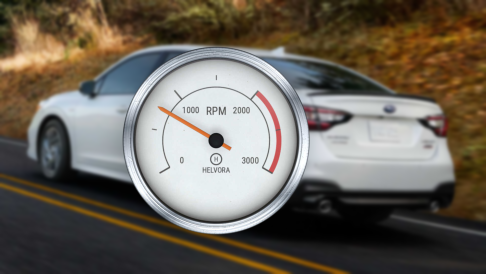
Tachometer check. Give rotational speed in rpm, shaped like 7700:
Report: 750
